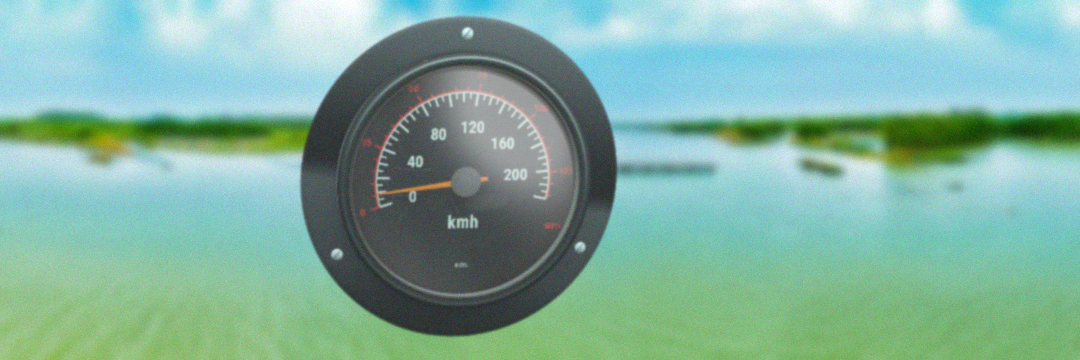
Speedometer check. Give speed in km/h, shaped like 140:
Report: 10
